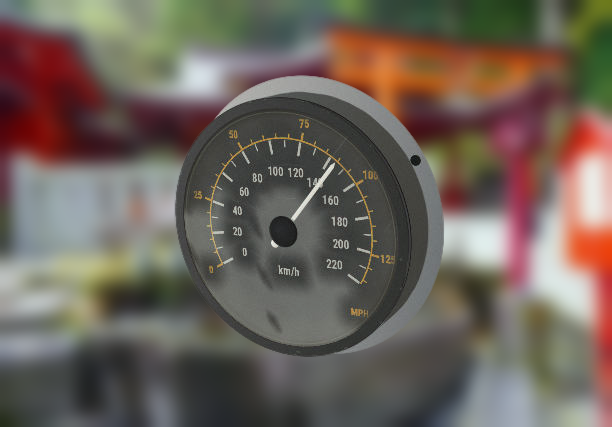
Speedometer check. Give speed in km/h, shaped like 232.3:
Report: 145
